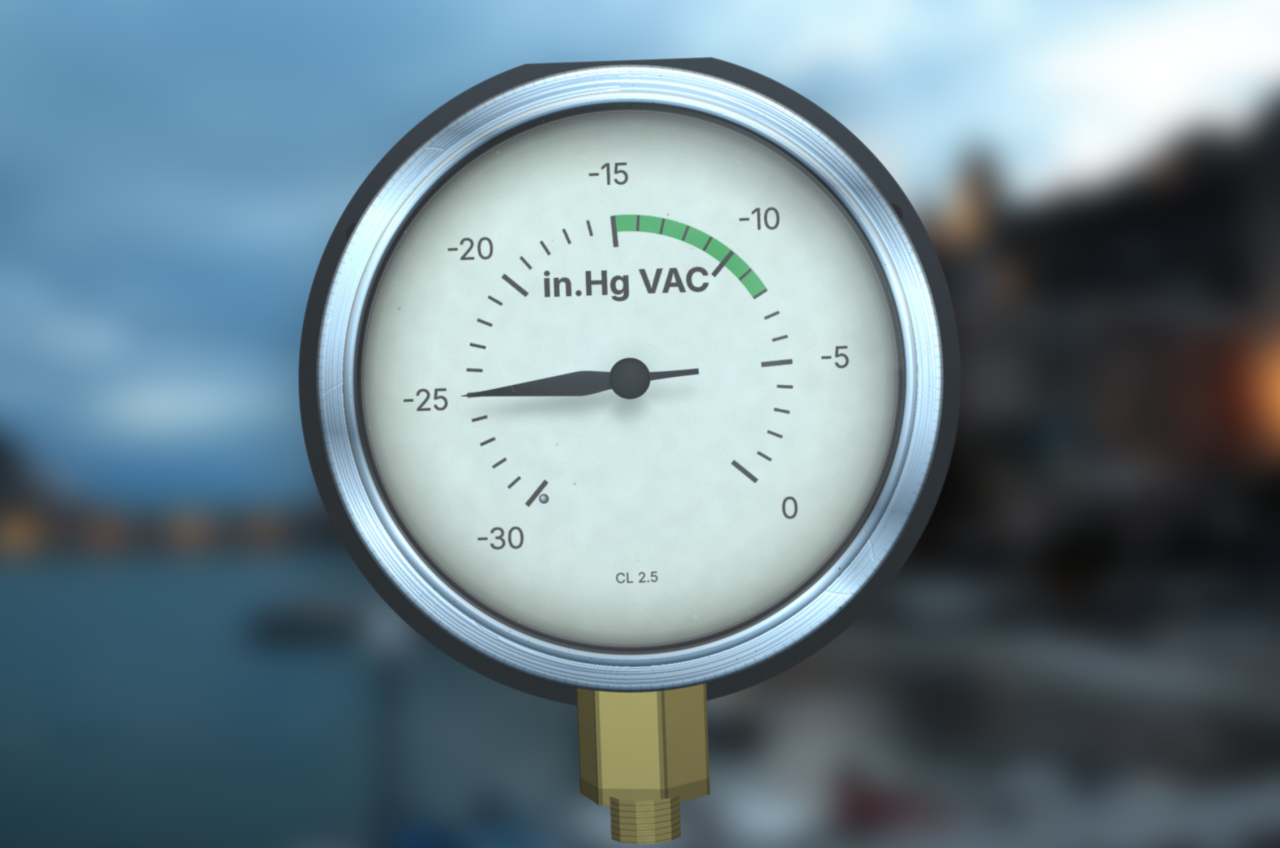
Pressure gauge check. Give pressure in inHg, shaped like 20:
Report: -25
